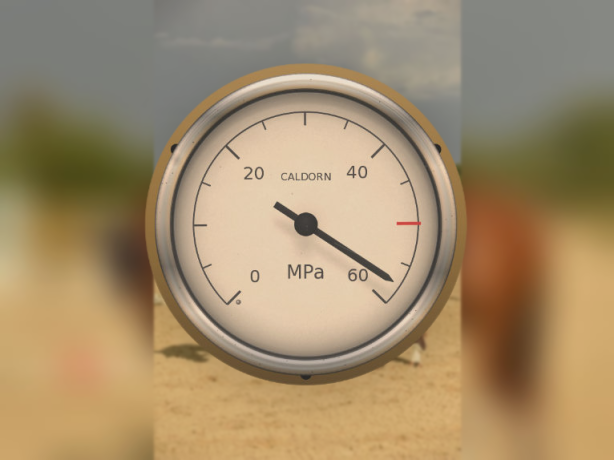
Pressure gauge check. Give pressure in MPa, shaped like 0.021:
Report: 57.5
